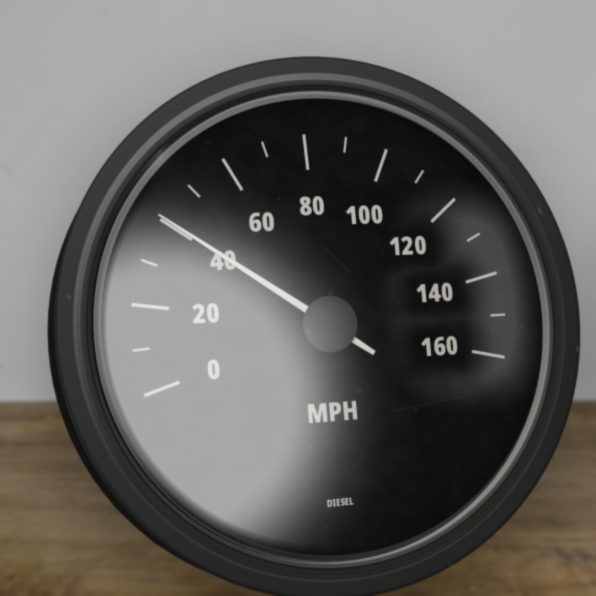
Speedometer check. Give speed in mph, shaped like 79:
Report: 40
